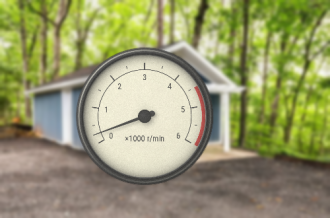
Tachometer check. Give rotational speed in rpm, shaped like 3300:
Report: 250
